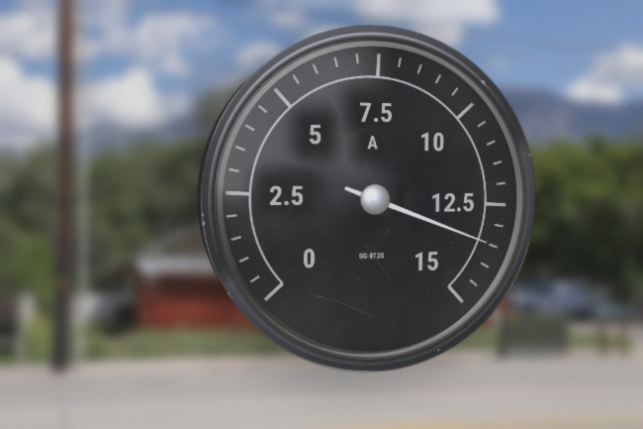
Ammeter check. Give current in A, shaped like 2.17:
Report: 13.5
